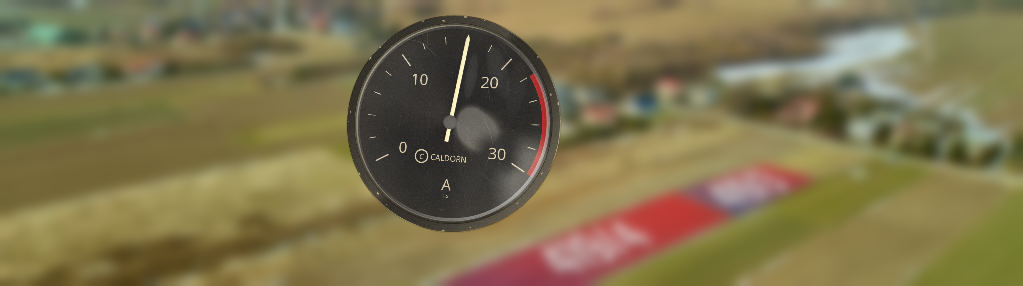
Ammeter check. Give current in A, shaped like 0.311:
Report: 16
